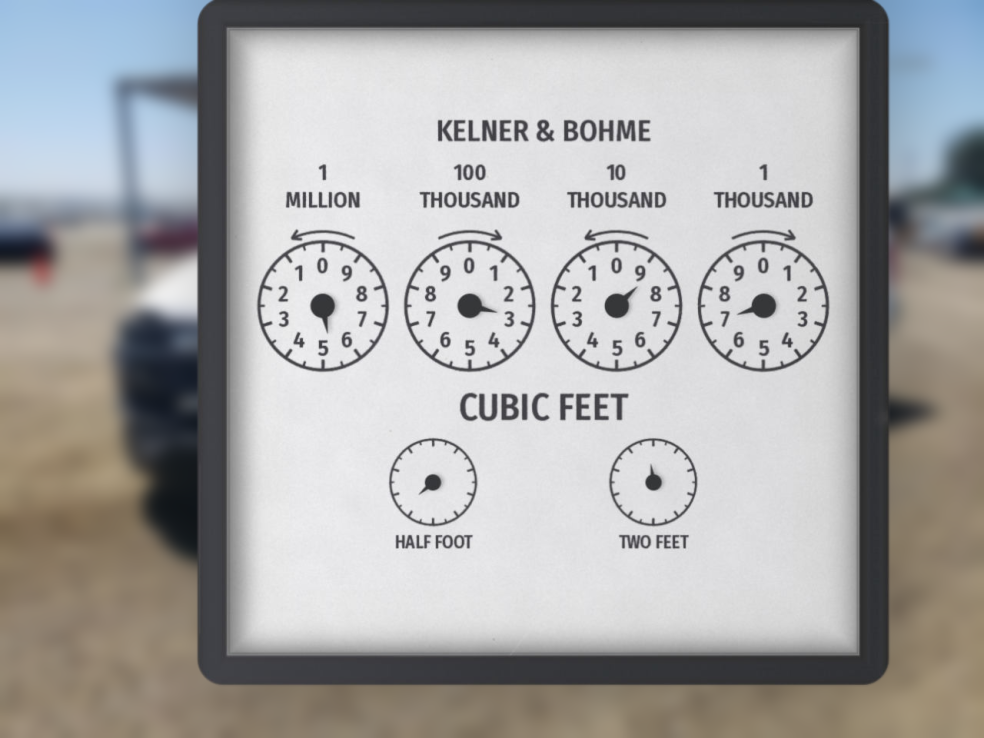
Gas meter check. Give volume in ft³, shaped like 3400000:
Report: 528700
